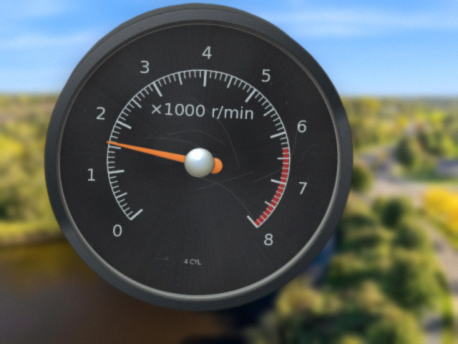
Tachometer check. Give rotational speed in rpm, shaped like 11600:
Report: 1600
